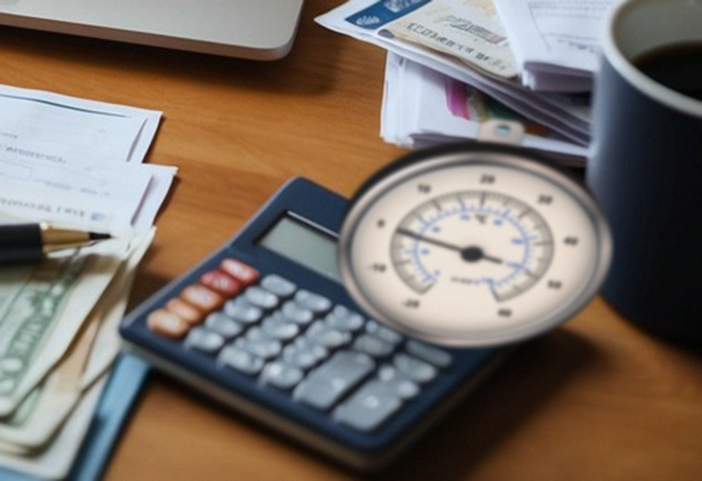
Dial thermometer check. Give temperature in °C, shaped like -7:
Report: 0
